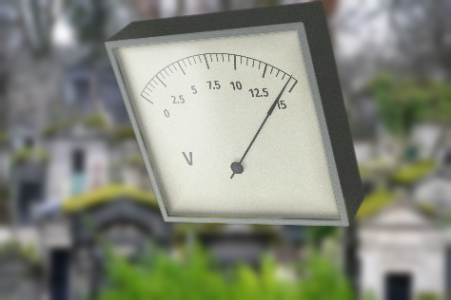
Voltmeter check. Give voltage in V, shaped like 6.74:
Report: 14.5
